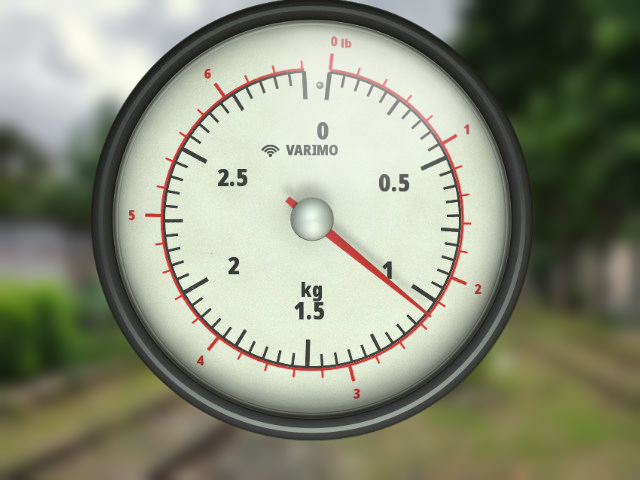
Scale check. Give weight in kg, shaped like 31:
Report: 1.05
